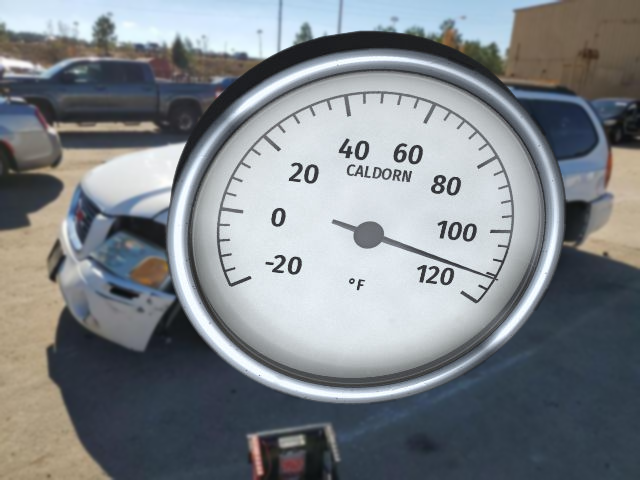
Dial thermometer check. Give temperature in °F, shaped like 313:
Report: 112
